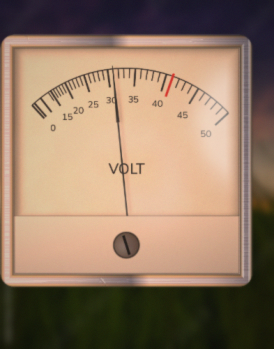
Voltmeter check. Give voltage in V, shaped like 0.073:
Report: 31
